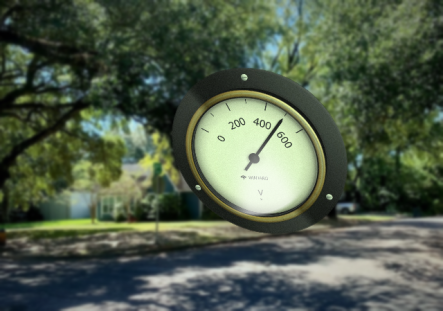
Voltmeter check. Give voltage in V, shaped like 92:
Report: 500
